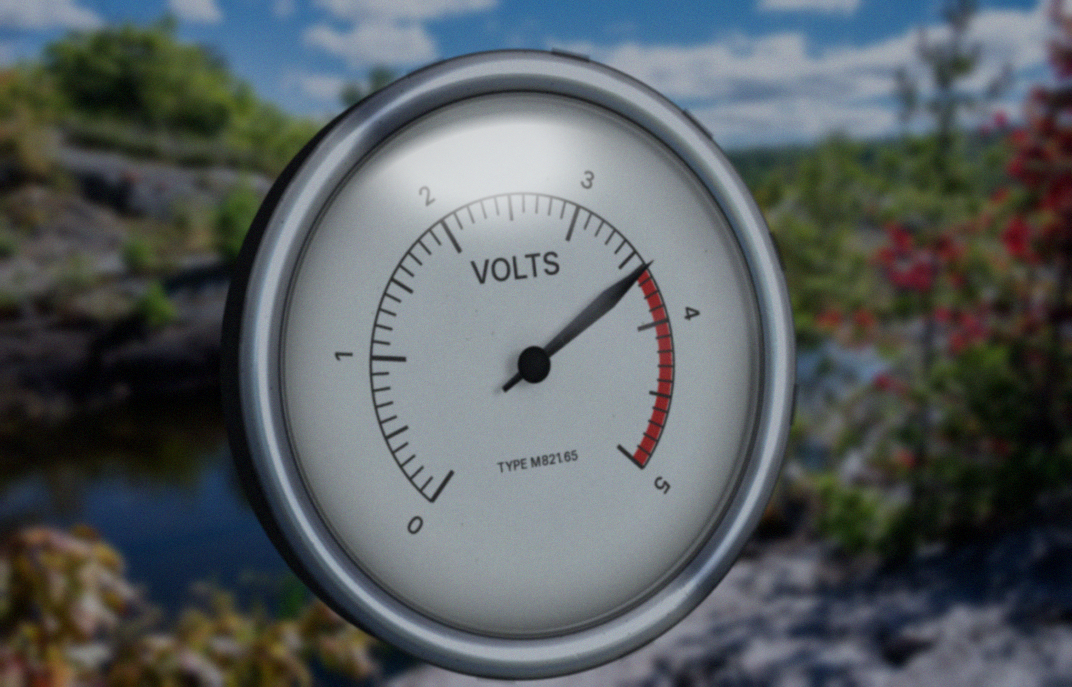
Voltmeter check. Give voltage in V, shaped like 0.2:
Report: 3.6
